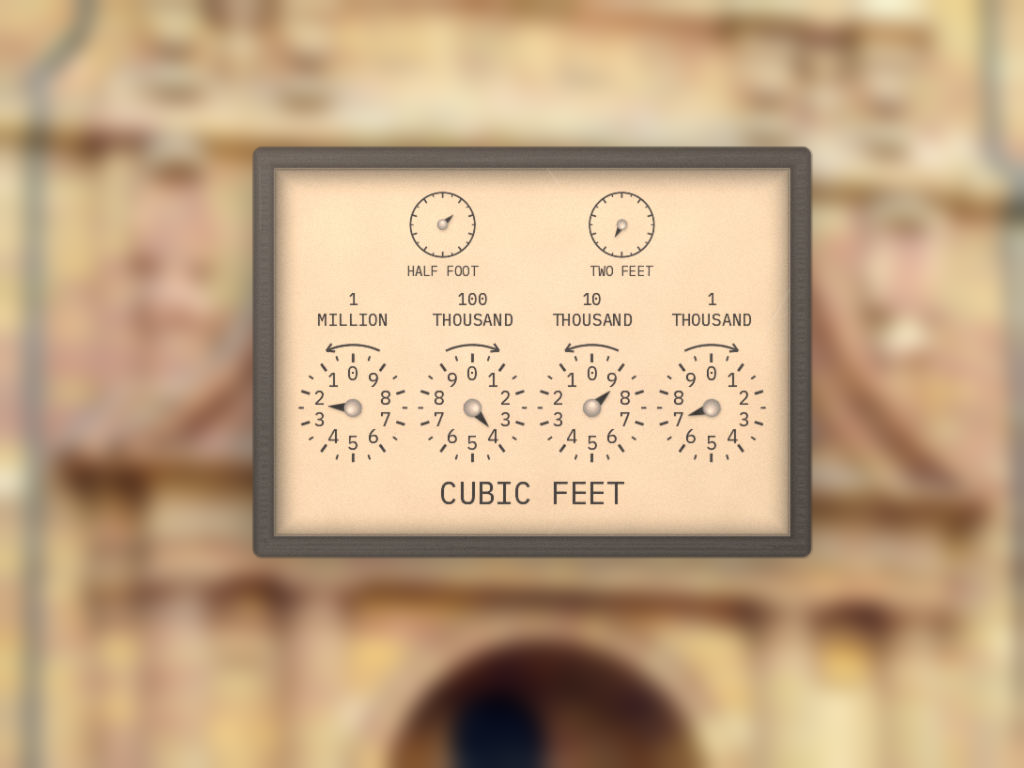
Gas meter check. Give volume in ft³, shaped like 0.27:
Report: 238700
